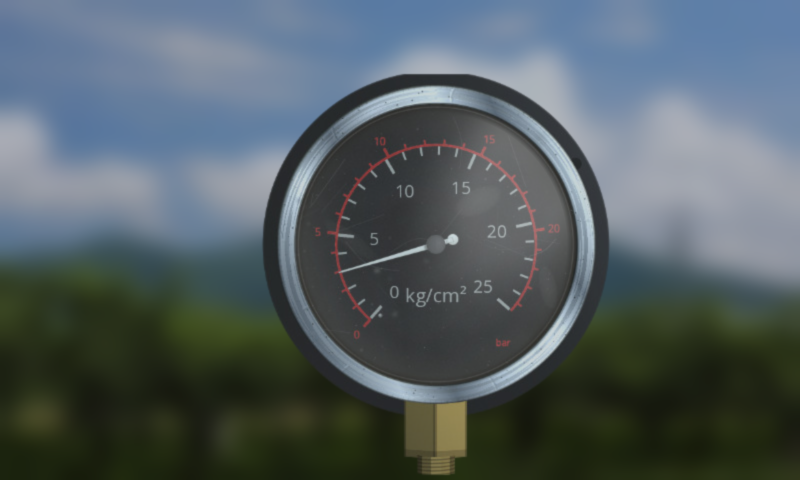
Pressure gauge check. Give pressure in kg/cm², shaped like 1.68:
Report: 3
